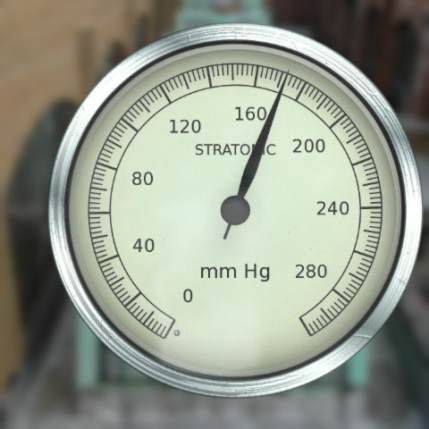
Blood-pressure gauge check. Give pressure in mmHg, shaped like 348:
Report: 172
